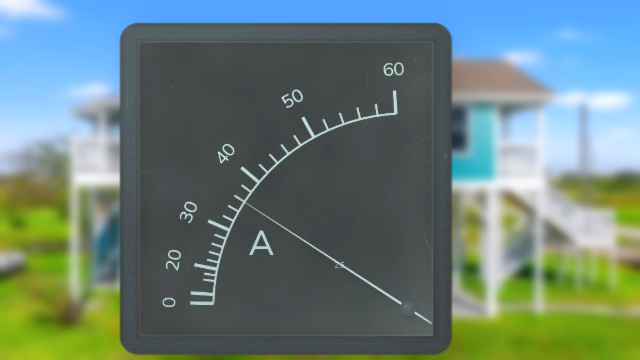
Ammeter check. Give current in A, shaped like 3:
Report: 36
